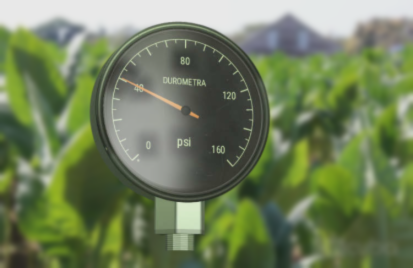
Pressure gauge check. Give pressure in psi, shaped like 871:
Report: 40
